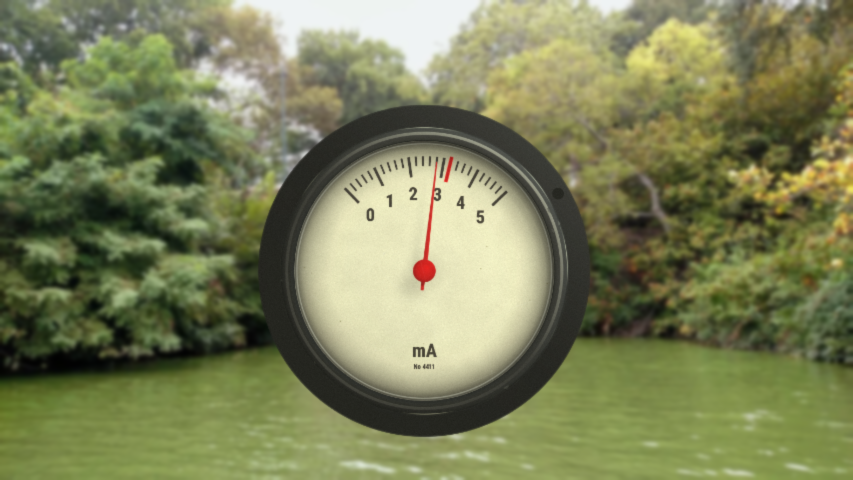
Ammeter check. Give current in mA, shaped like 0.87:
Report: 2.8
